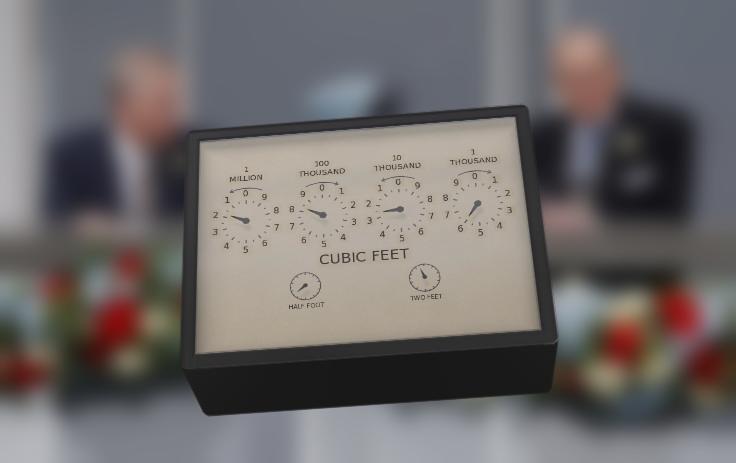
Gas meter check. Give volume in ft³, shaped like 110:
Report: 182600
